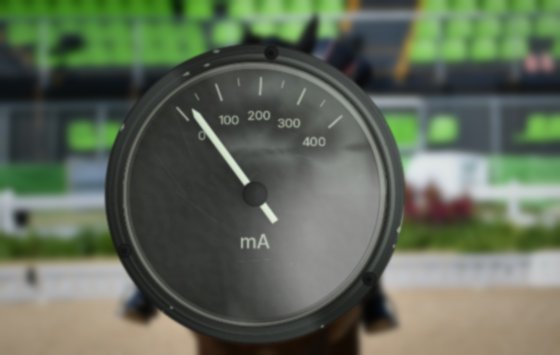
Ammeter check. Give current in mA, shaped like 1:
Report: 25
